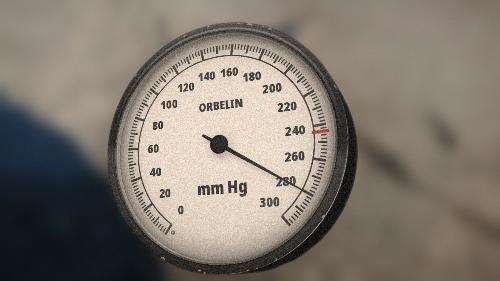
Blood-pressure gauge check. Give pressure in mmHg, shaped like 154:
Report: 280
